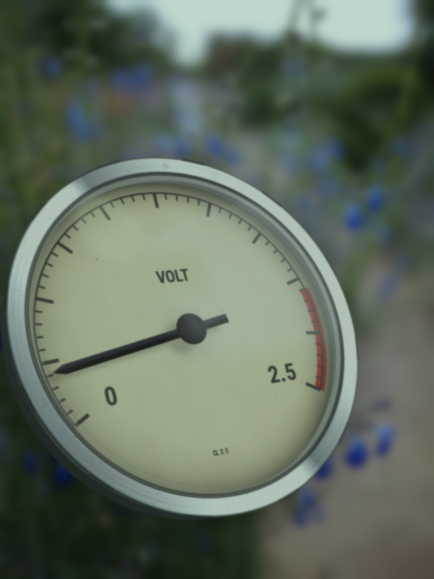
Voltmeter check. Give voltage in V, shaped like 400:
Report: 0.2
